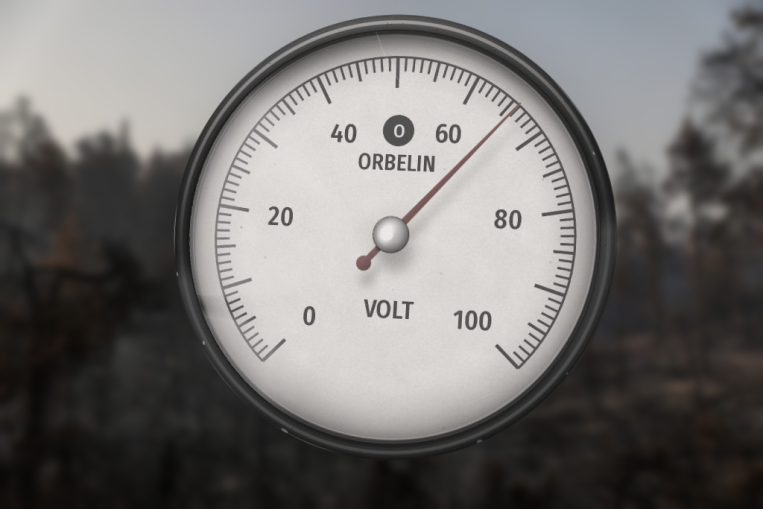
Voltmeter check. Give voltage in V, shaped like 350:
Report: 66
